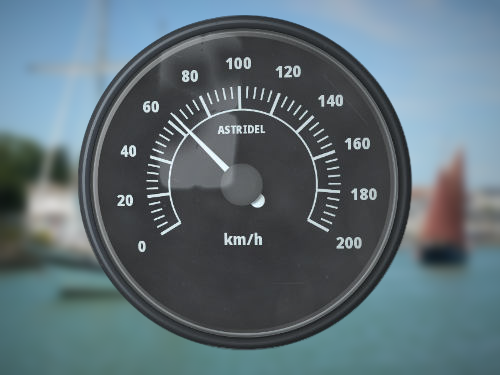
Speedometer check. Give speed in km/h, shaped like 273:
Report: 64
